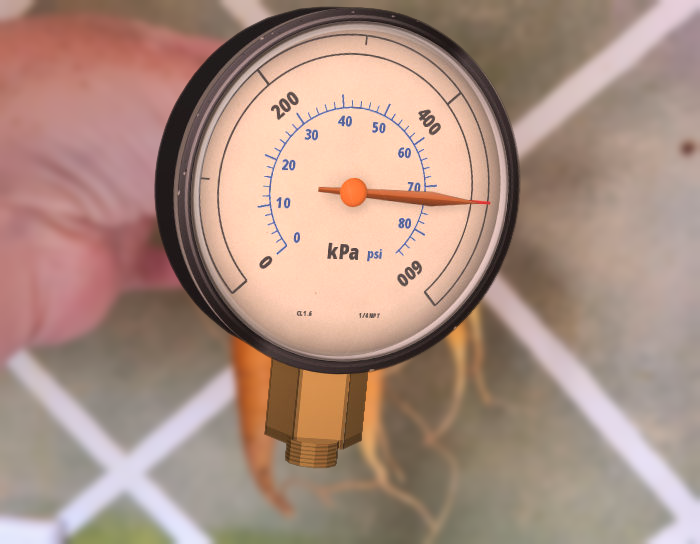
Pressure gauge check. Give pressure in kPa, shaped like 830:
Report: 500
